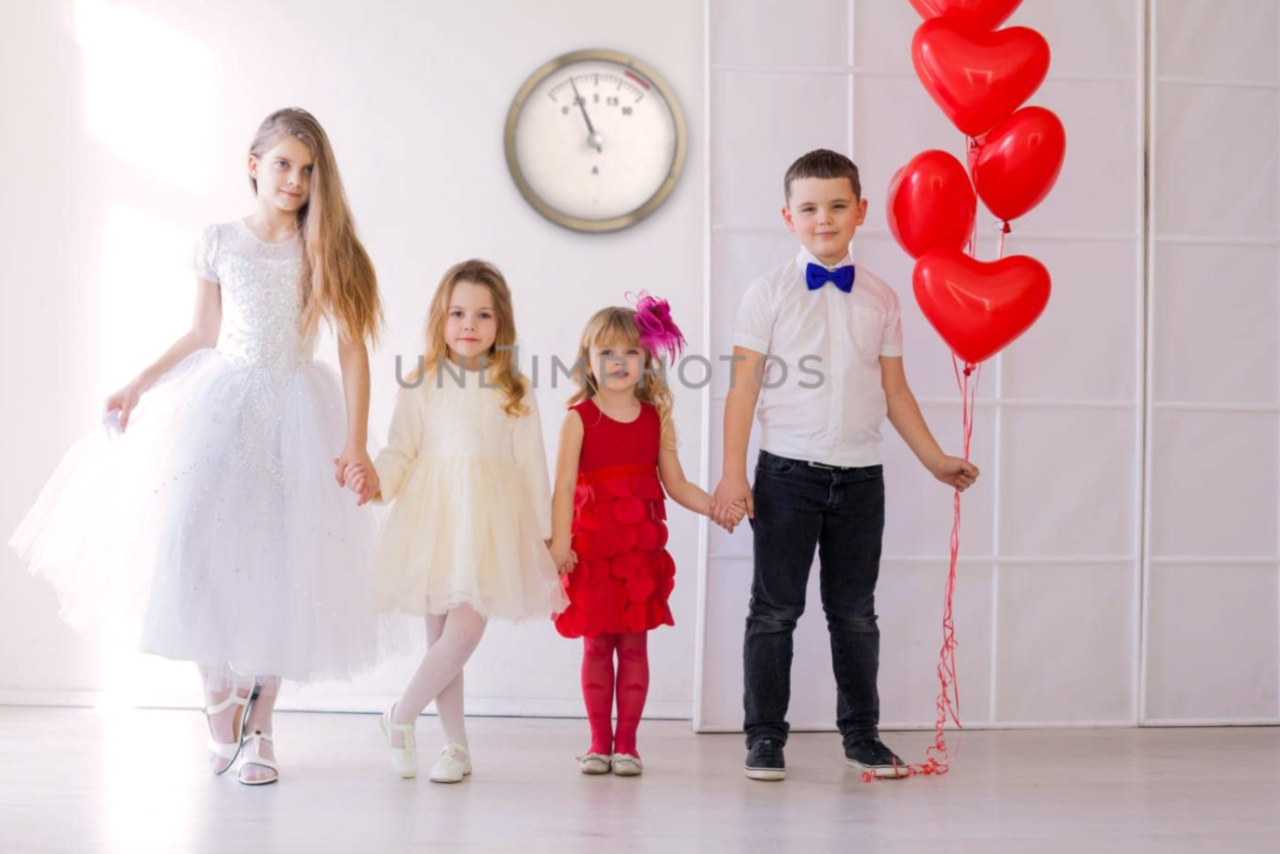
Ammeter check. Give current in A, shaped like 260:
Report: 2.5
